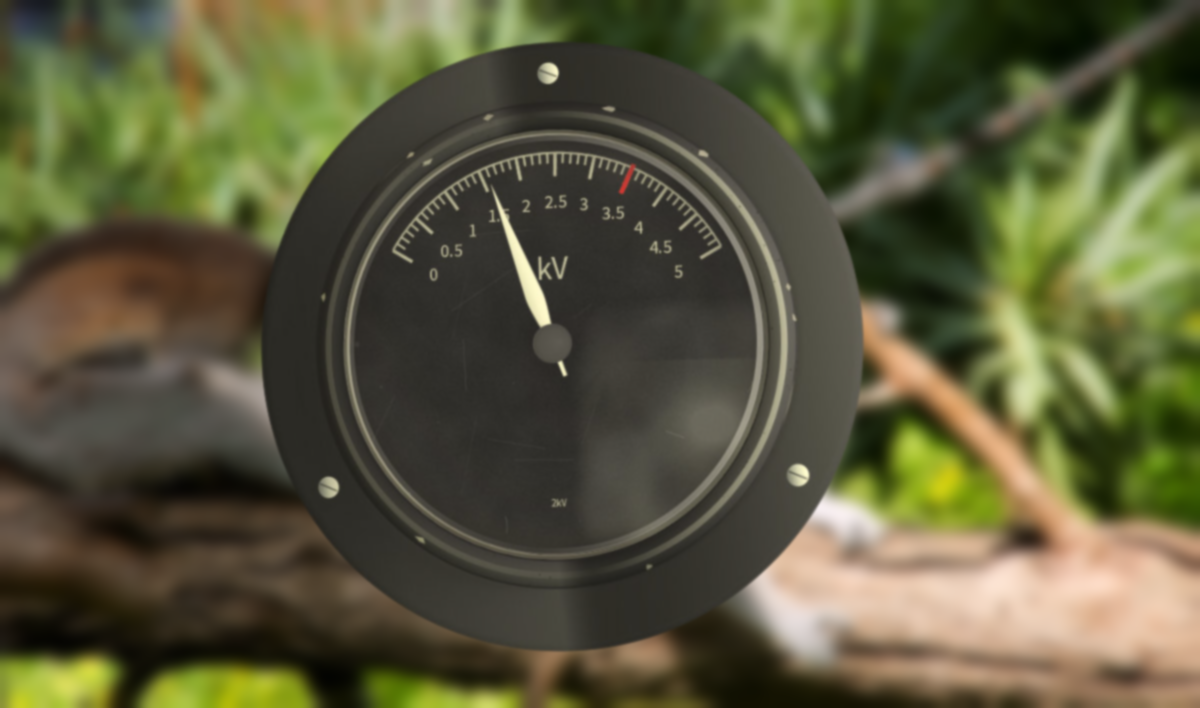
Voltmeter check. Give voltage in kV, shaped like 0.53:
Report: 1.6
